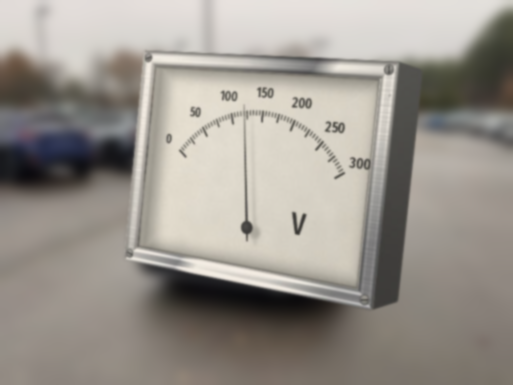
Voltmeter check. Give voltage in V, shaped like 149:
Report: 125
